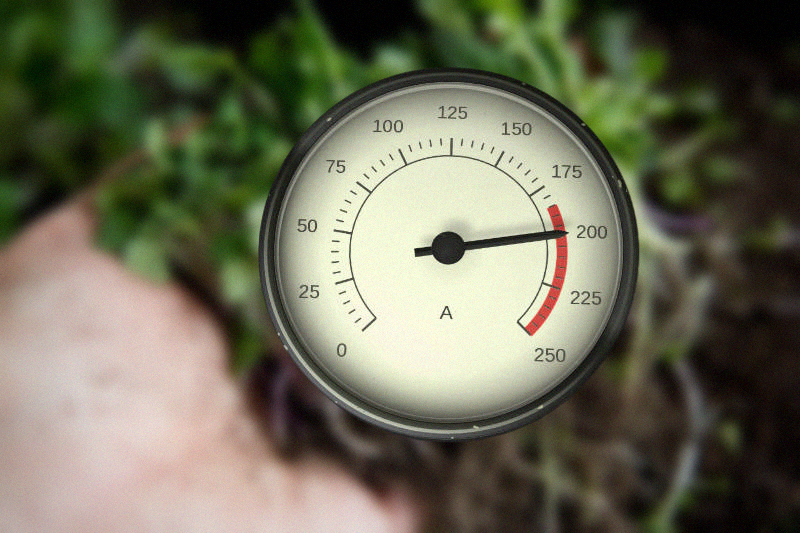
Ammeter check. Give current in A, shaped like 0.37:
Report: 200
